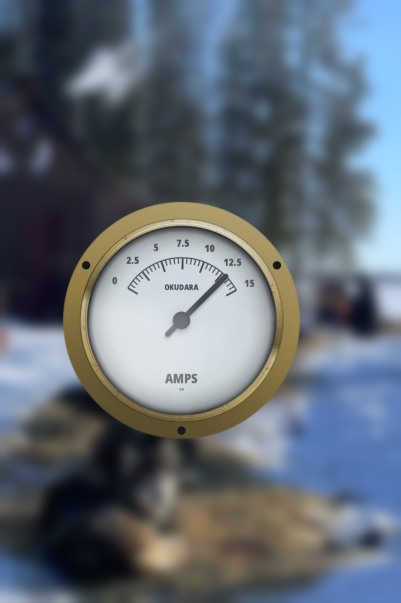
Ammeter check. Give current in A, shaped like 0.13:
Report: 13
